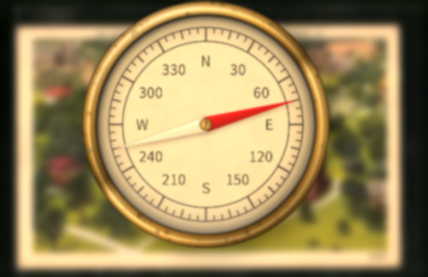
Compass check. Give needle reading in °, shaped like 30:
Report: 75
